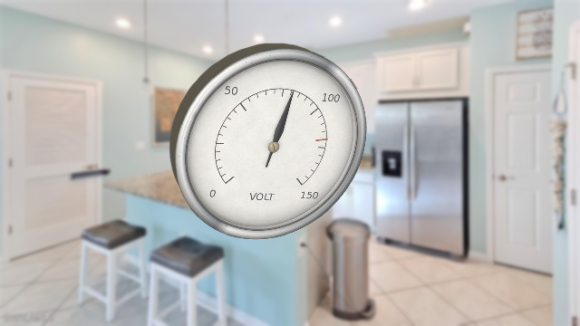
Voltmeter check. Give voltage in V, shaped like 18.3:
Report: 80
